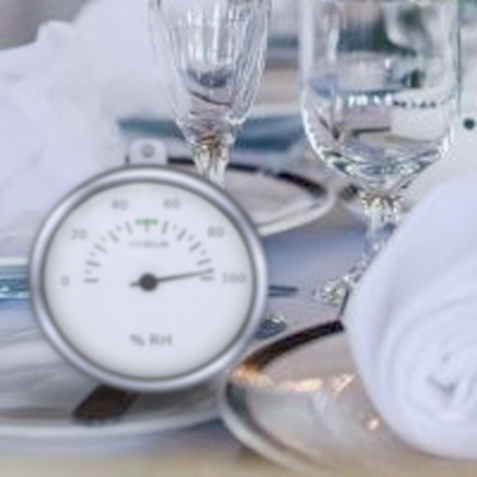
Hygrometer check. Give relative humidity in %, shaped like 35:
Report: 95
